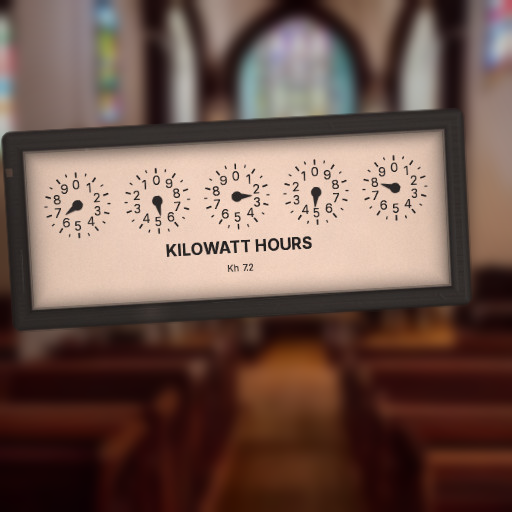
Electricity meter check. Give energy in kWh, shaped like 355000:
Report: 65248
